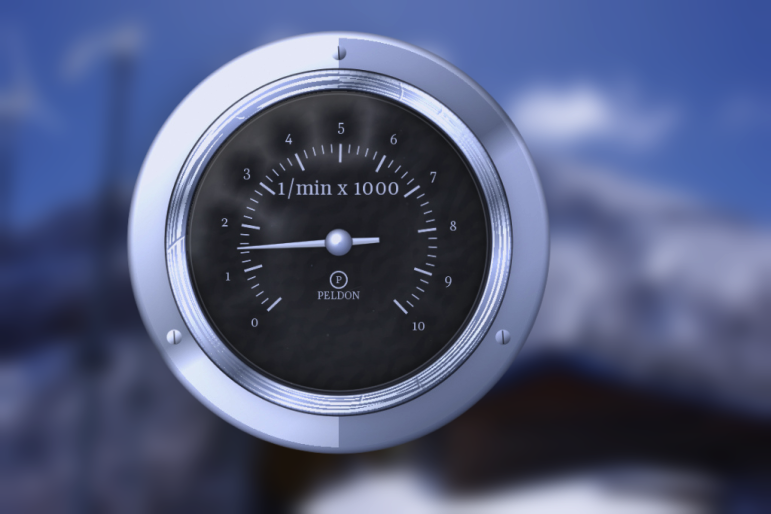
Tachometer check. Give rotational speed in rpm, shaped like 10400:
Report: 1500
